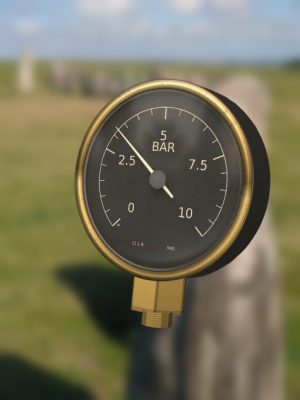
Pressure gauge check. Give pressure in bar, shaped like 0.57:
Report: 3.25
